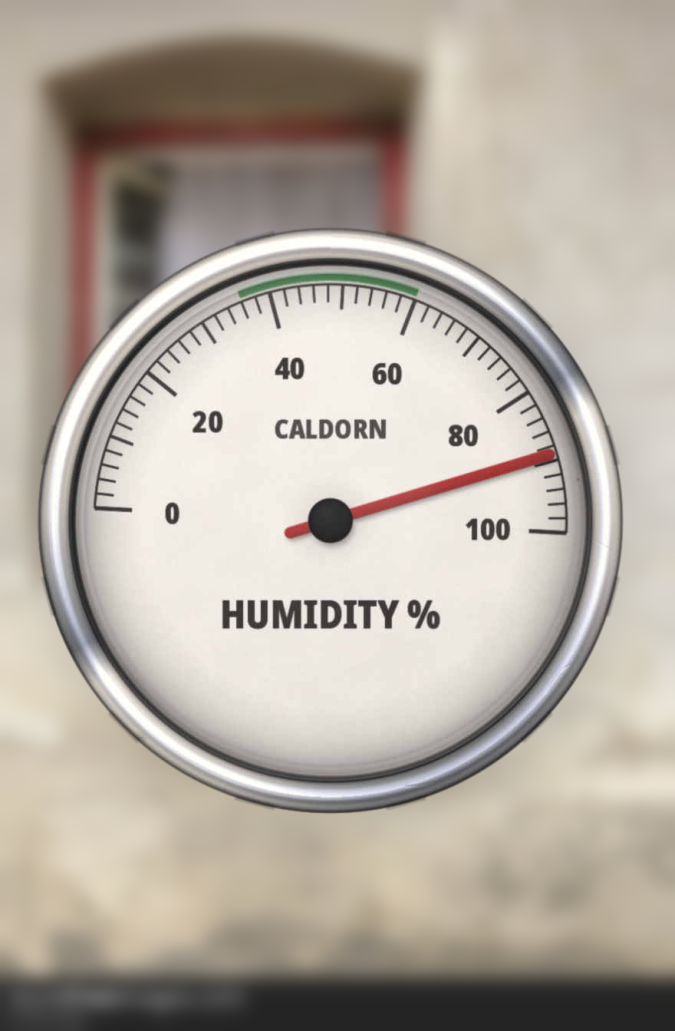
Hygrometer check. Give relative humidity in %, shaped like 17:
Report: 89
